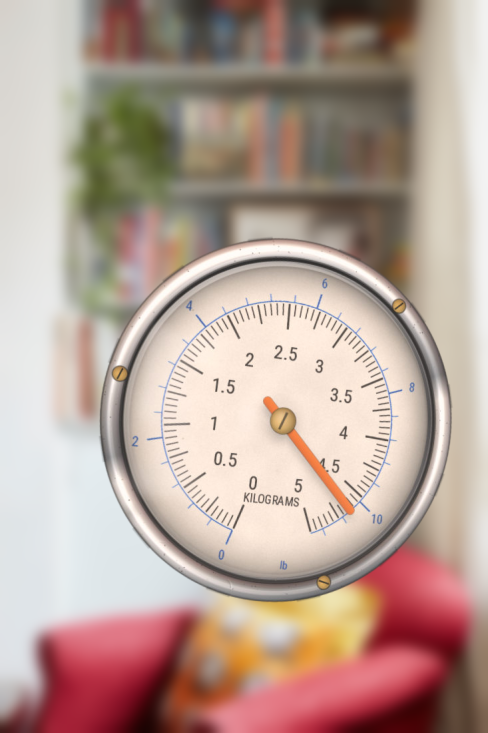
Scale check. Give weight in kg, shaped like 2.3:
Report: 4.65
